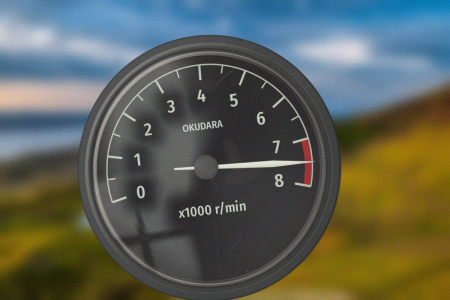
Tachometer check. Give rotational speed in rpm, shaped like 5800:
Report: 7500
